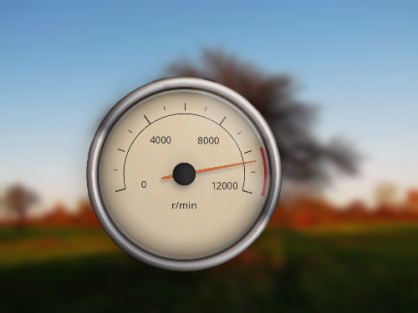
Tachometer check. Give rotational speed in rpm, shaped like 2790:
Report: 10500
